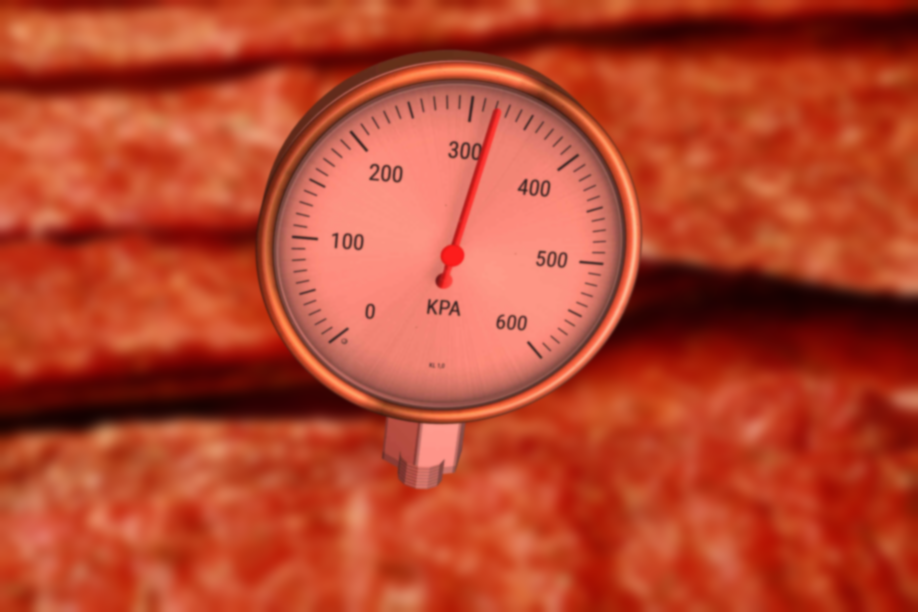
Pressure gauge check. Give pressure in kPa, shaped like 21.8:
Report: 320
